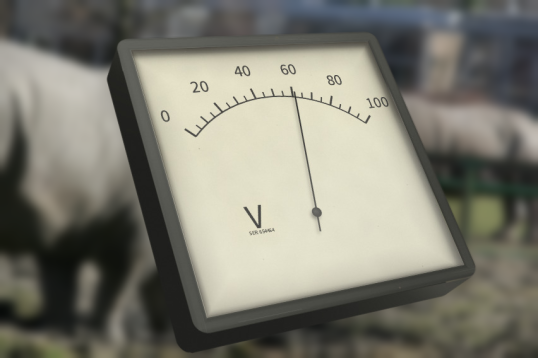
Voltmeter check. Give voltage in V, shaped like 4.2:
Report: 60
